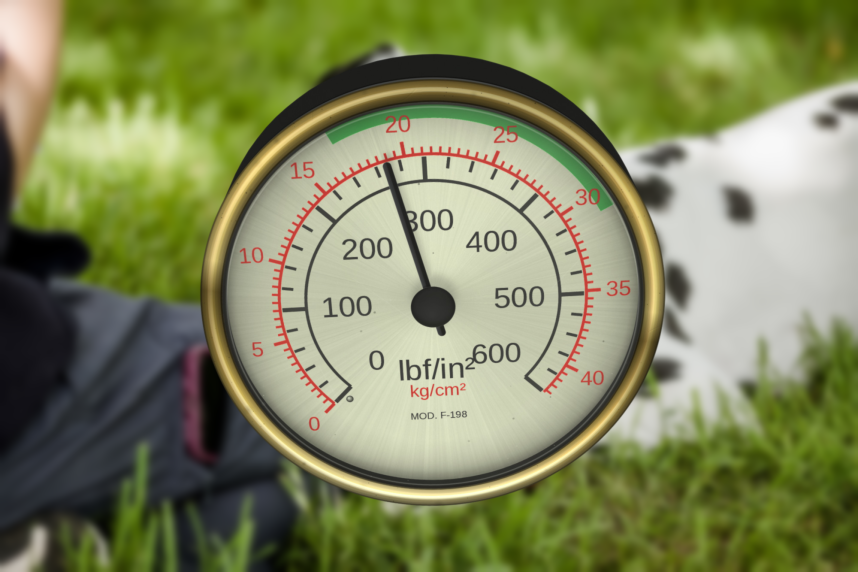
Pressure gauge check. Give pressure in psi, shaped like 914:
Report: 270
